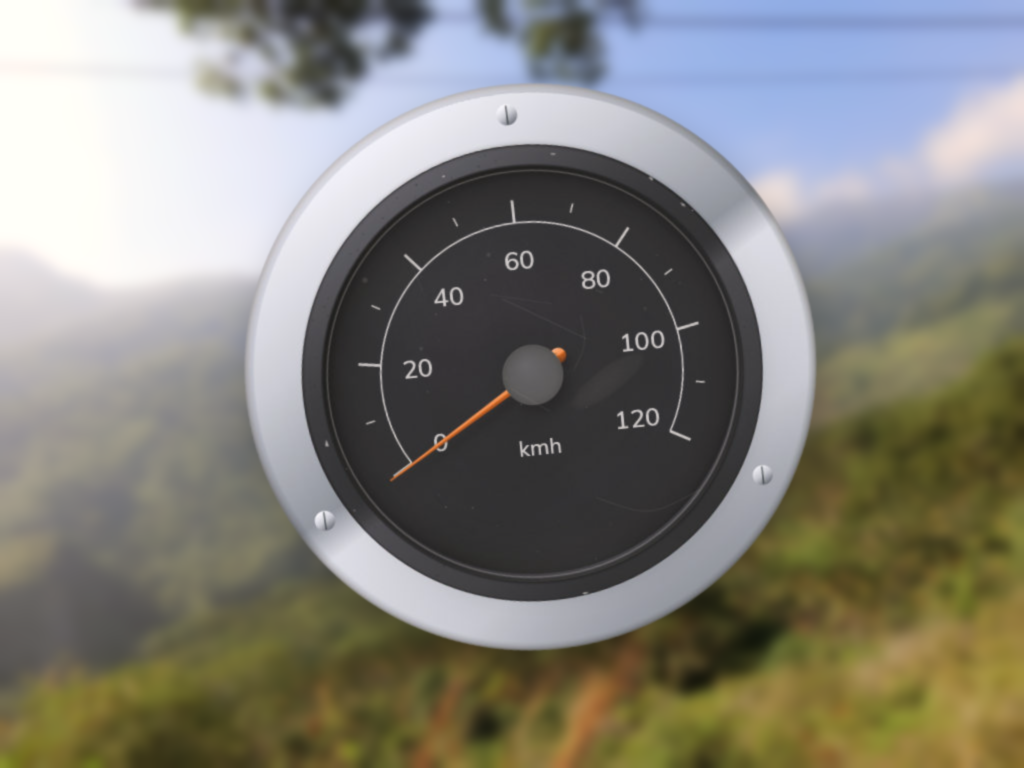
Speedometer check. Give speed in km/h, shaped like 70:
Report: 0
